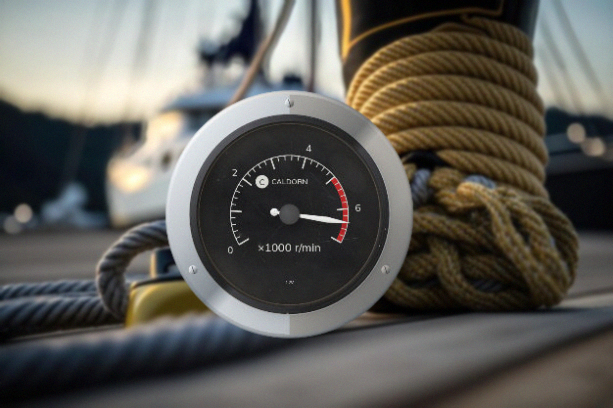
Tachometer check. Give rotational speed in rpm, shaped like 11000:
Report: 6400
